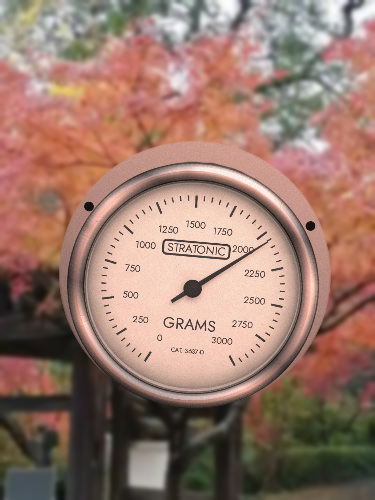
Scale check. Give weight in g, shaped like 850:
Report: 2050
